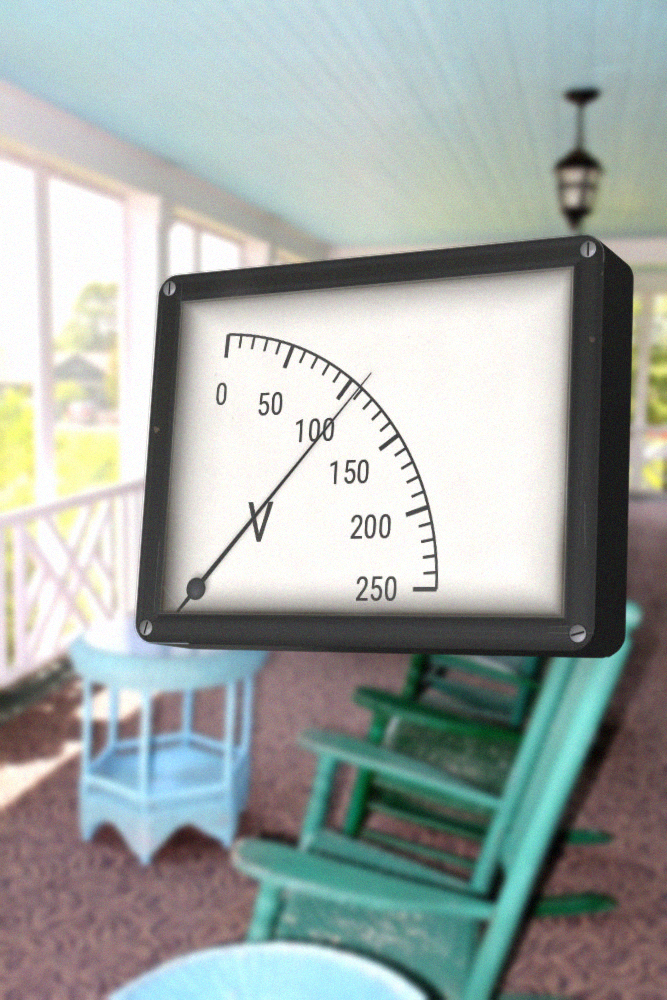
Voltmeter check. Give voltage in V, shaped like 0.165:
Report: 110
